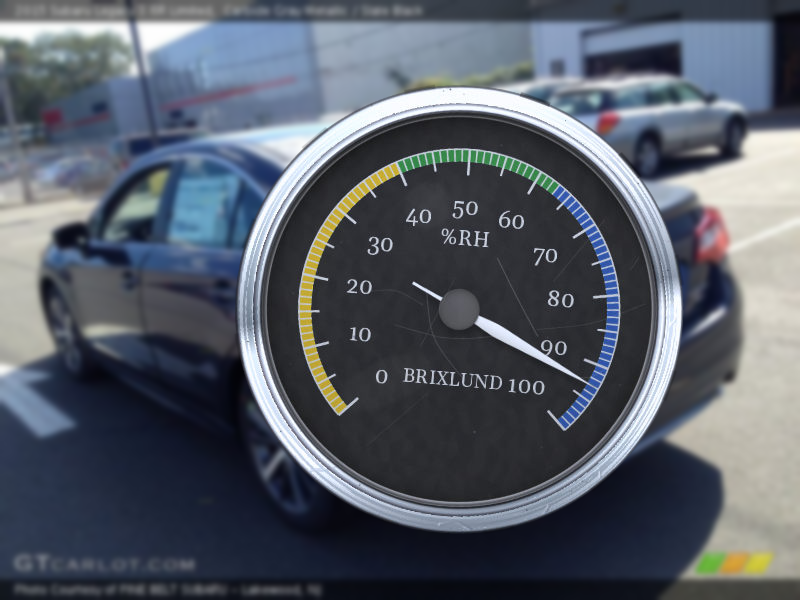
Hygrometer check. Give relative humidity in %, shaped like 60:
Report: 93
